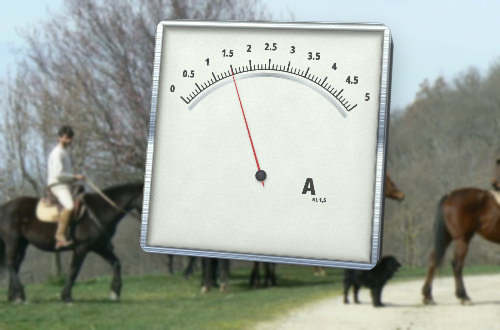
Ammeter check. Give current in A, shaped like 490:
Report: 1.5
